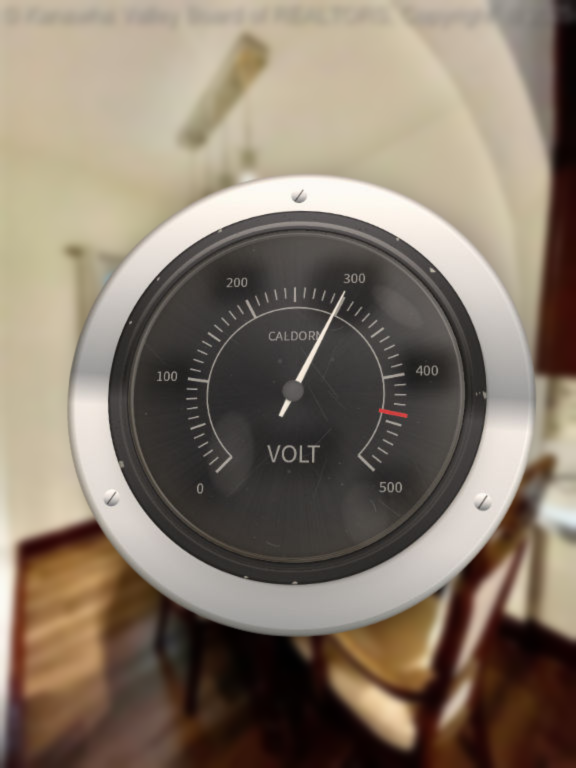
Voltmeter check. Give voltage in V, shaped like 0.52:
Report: 300
